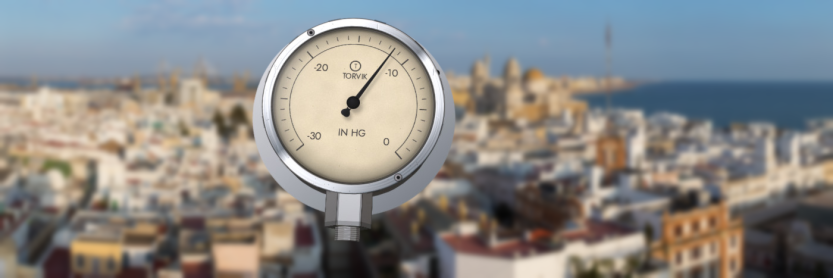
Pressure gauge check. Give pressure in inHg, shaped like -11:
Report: -11.5
